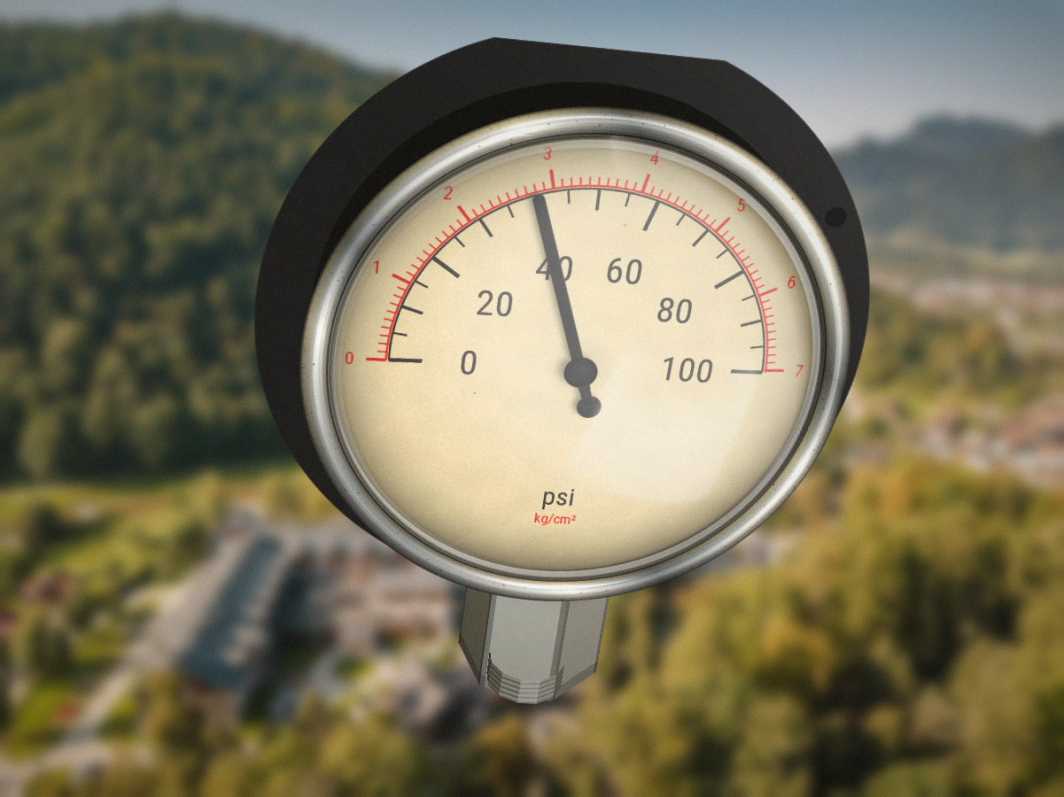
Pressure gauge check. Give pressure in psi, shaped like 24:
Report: 40
